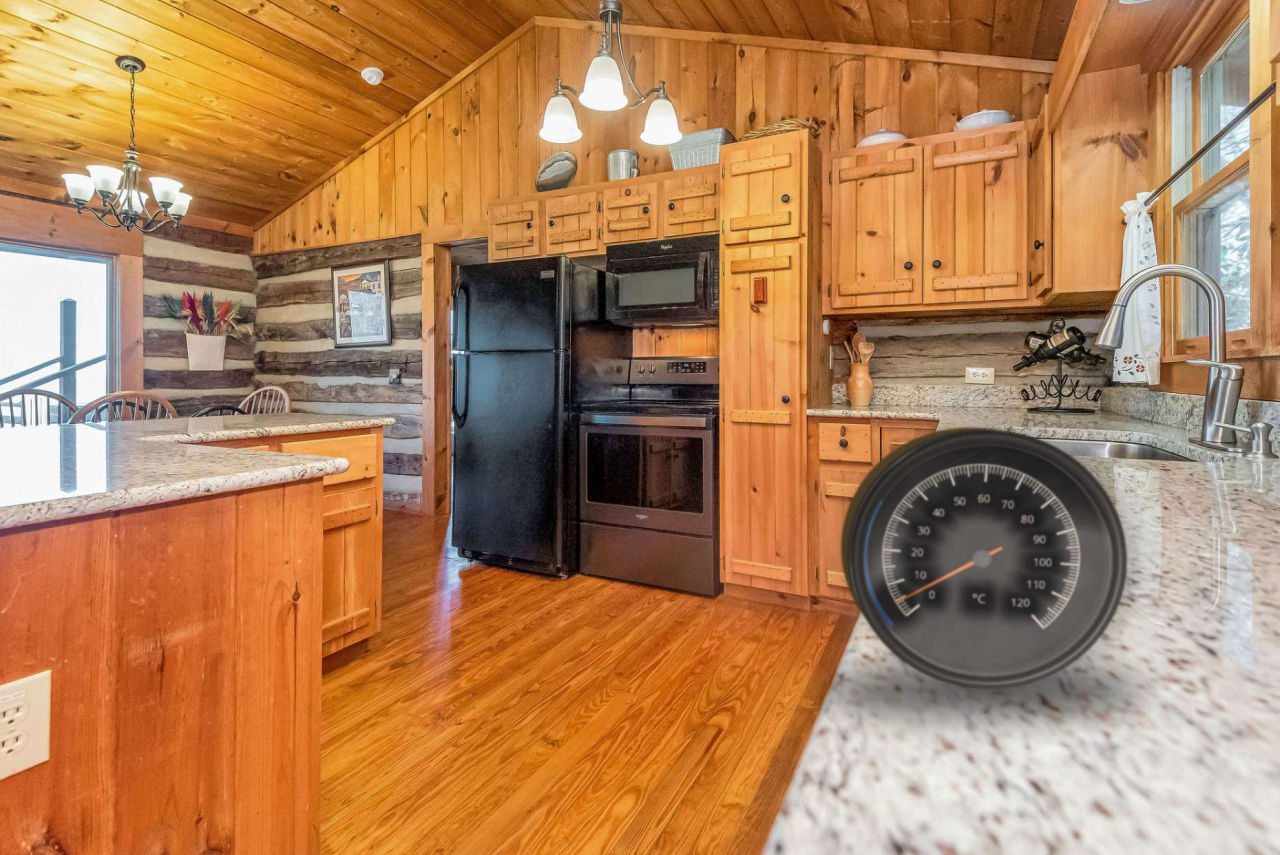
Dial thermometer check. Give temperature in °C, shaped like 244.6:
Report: 5
